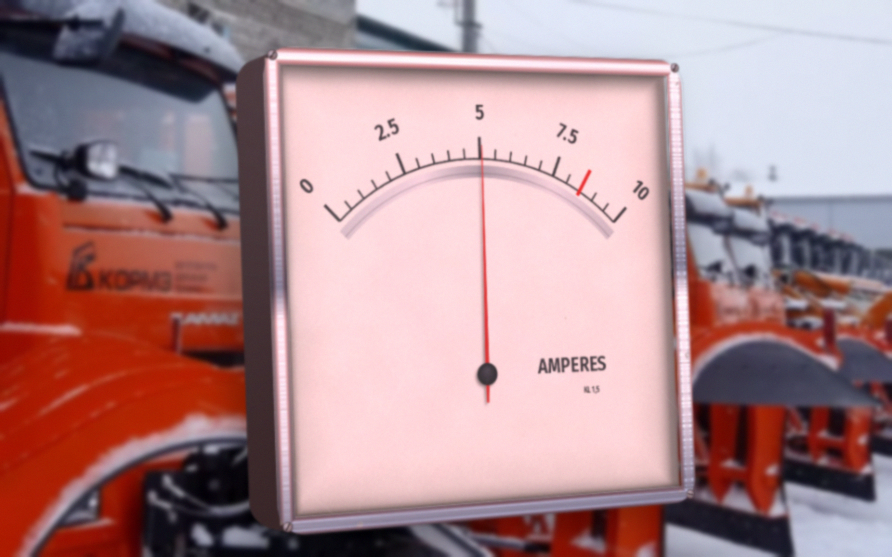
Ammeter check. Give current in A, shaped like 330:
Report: 5
